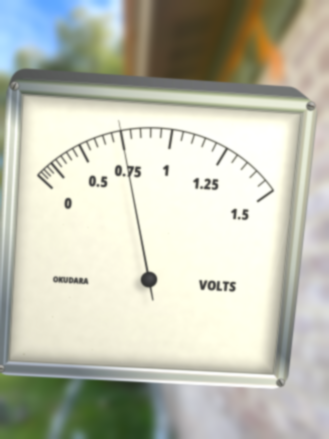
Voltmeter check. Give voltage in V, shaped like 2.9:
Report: 0.75
